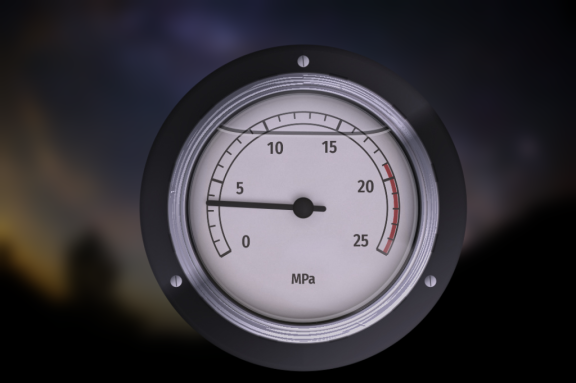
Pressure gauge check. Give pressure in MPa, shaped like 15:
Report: 3.5
